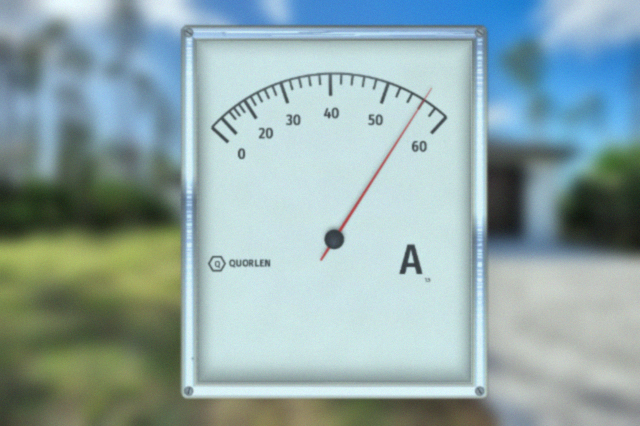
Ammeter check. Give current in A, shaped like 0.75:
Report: 56
